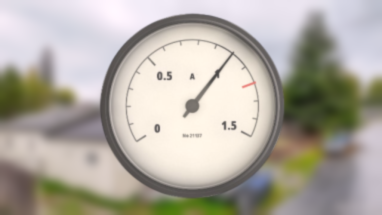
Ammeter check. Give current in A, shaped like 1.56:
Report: 1
